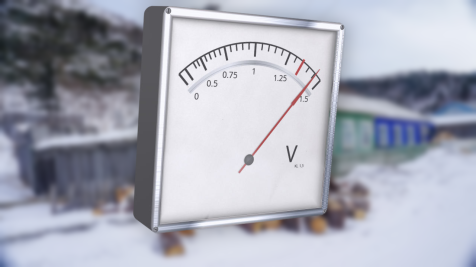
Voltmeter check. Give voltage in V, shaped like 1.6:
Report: 1.45
